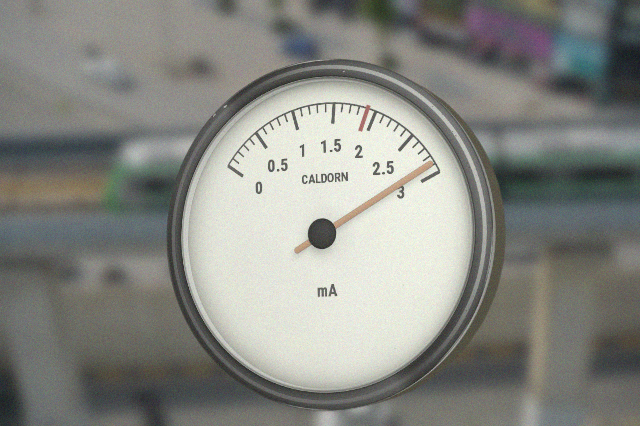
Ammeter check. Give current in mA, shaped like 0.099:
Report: 2.9
